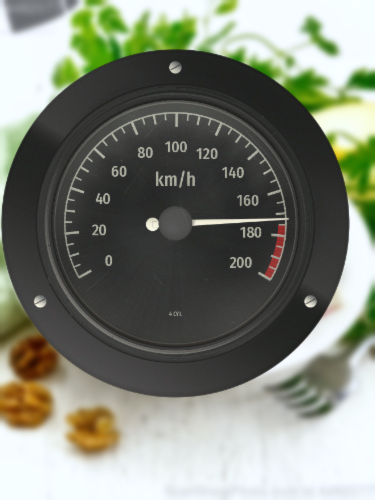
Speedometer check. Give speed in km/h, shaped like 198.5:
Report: 172.5
